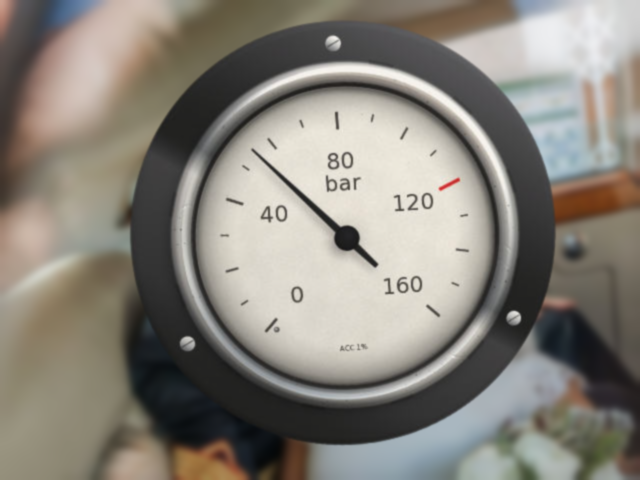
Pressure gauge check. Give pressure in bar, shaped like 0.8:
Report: 55
